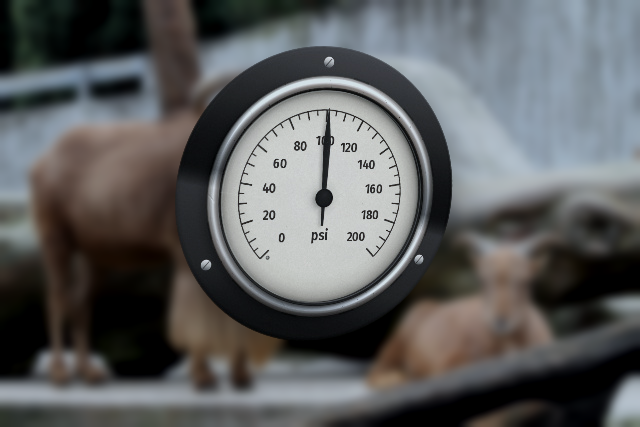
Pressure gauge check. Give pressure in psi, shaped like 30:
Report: 100
